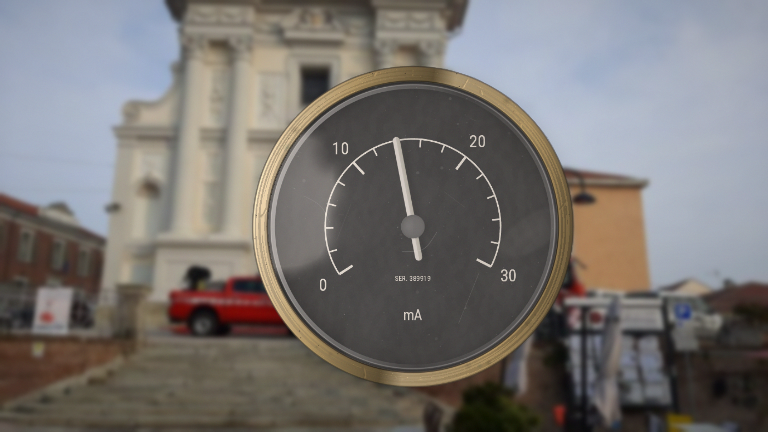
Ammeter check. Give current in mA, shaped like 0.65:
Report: 14
